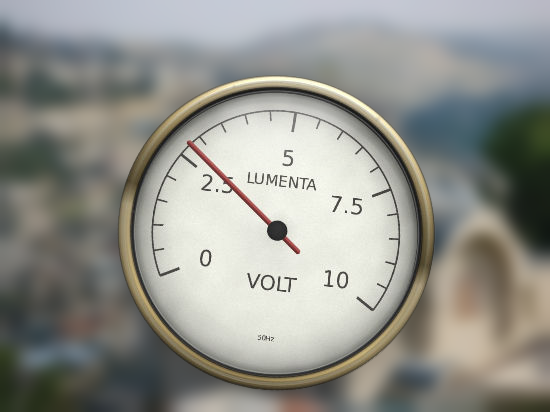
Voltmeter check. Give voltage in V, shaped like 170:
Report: 2.75
